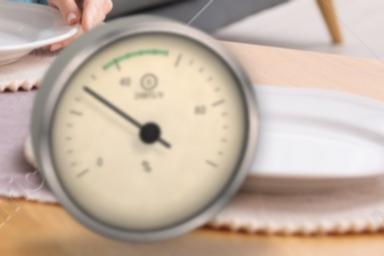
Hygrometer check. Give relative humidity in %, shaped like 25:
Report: 28
